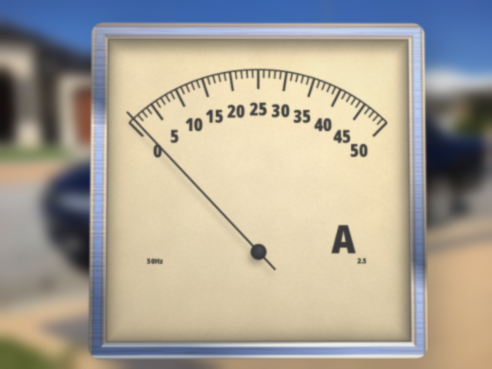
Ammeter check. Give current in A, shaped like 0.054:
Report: 1
